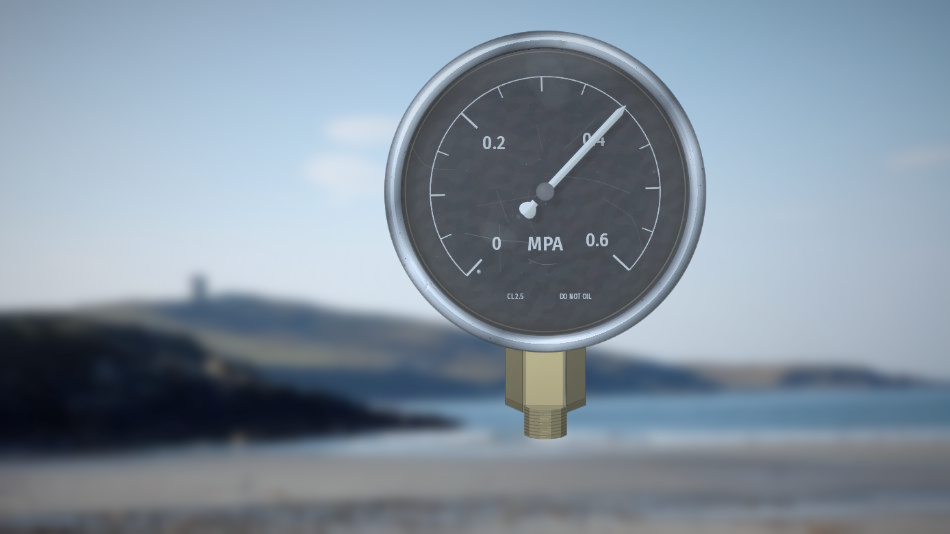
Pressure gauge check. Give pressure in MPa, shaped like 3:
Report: 0.4
